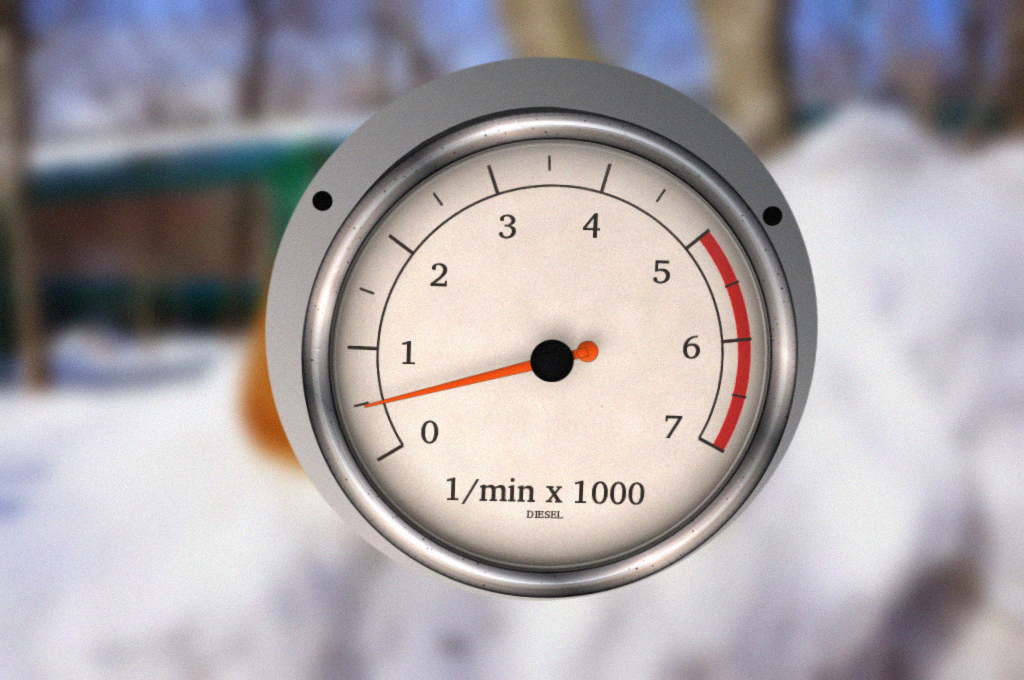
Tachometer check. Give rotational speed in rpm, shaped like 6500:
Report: 500
